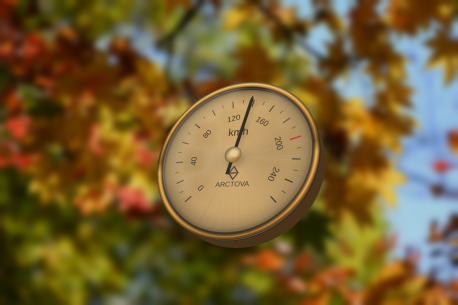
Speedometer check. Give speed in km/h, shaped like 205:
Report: 140
